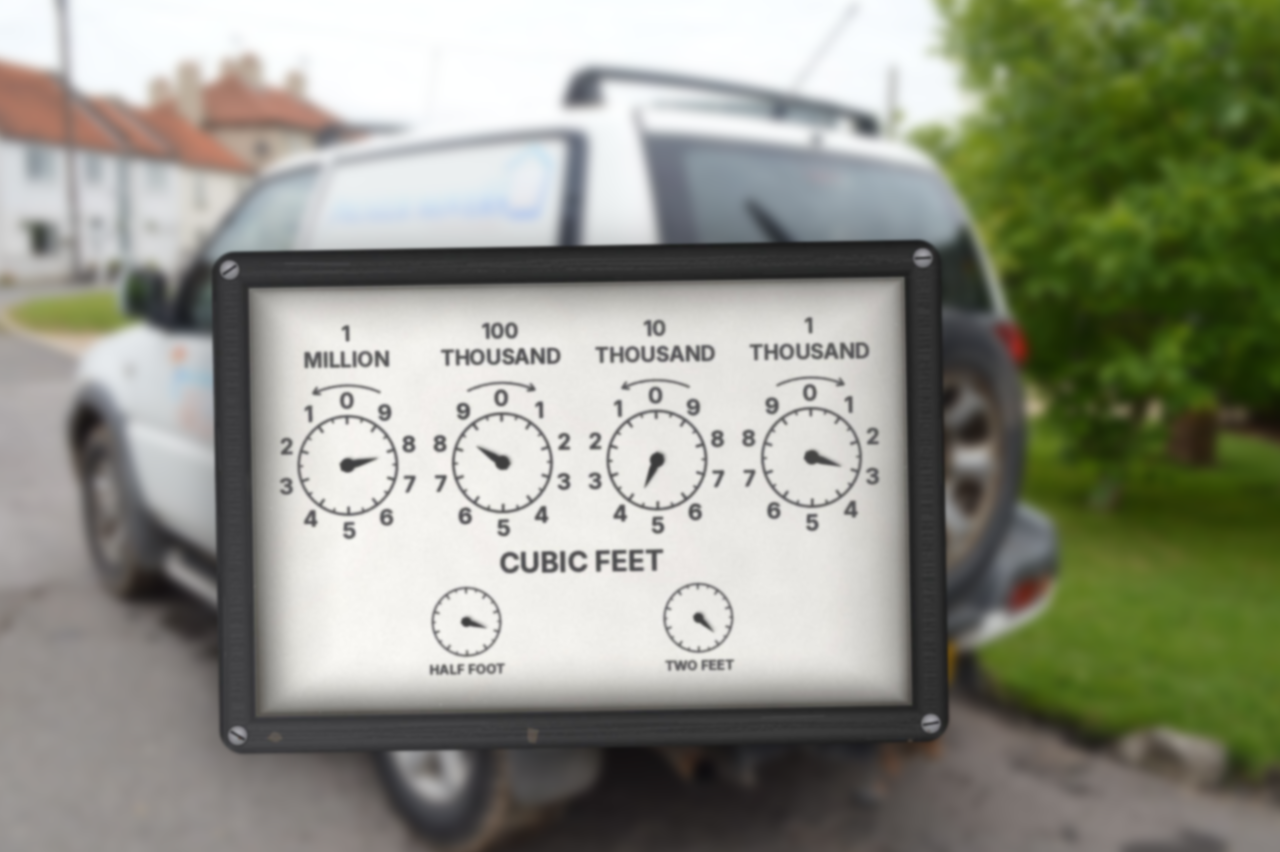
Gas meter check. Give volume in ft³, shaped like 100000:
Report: 784300
